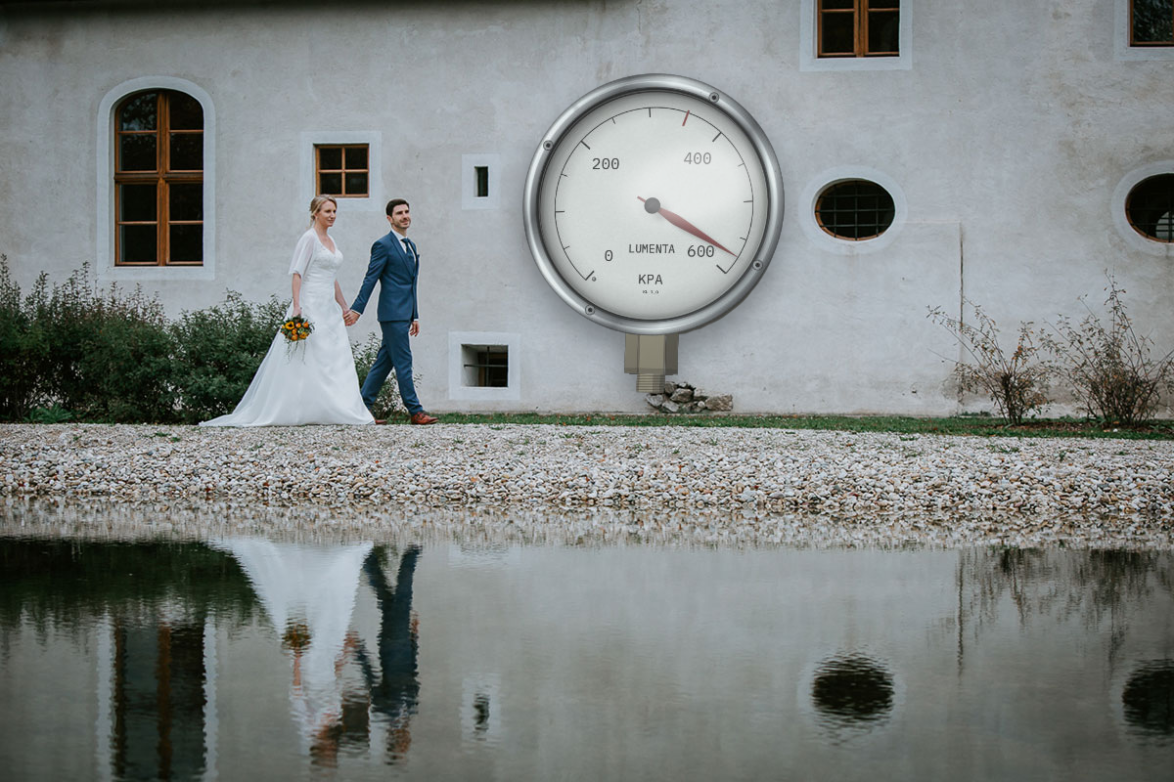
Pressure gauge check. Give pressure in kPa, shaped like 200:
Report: 575
